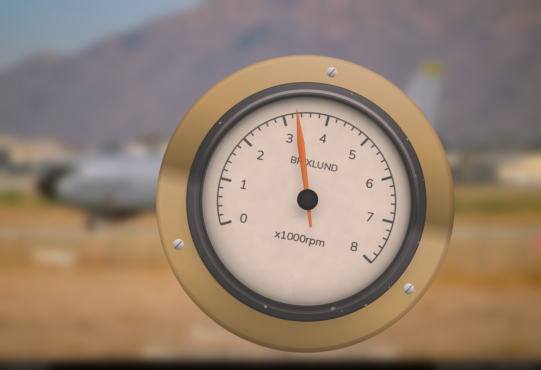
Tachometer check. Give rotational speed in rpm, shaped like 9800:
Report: 3300
